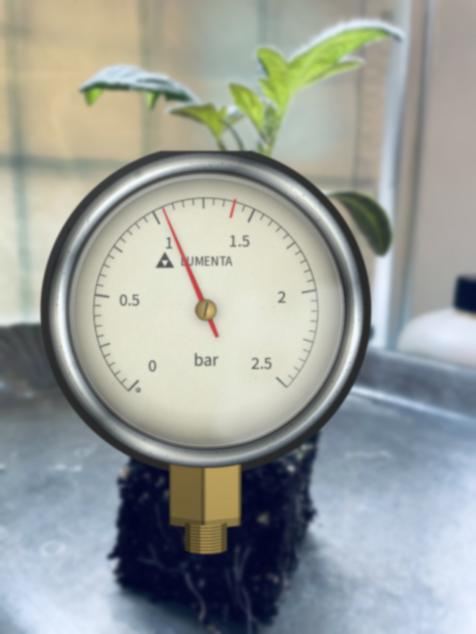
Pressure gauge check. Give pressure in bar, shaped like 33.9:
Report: 1.05
